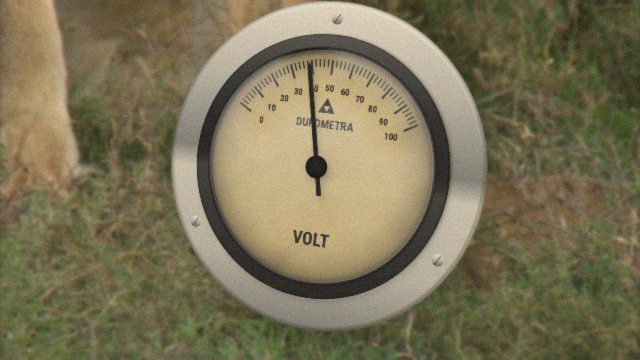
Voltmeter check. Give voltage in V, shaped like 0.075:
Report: 40
